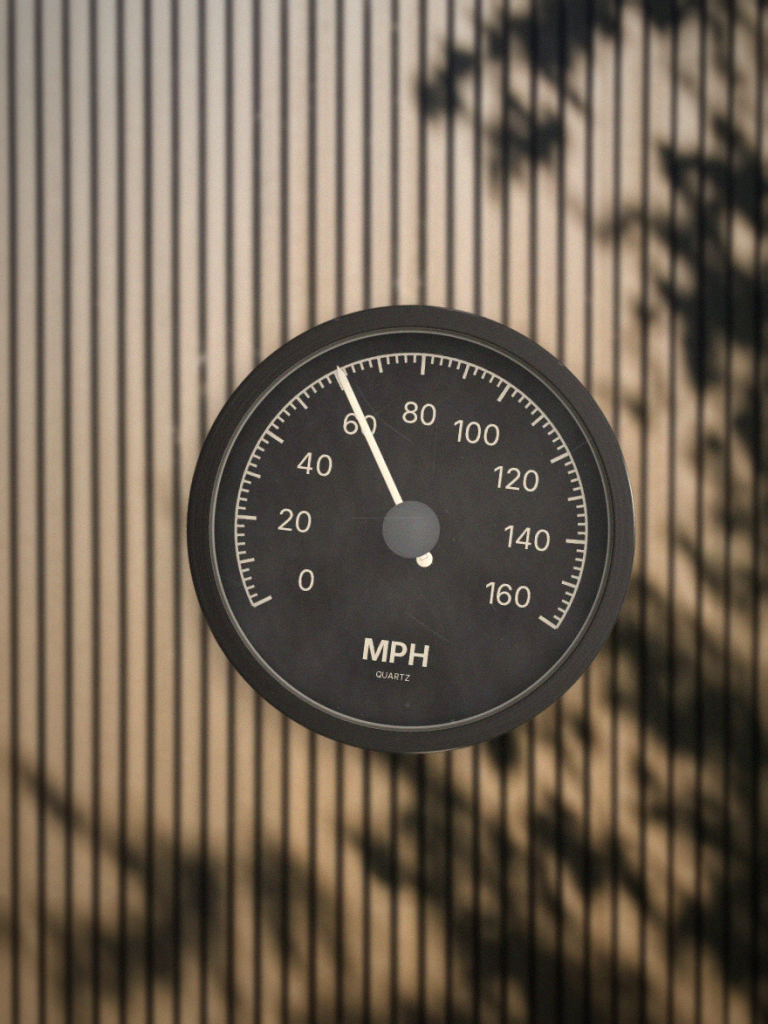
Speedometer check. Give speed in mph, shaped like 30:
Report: 61
